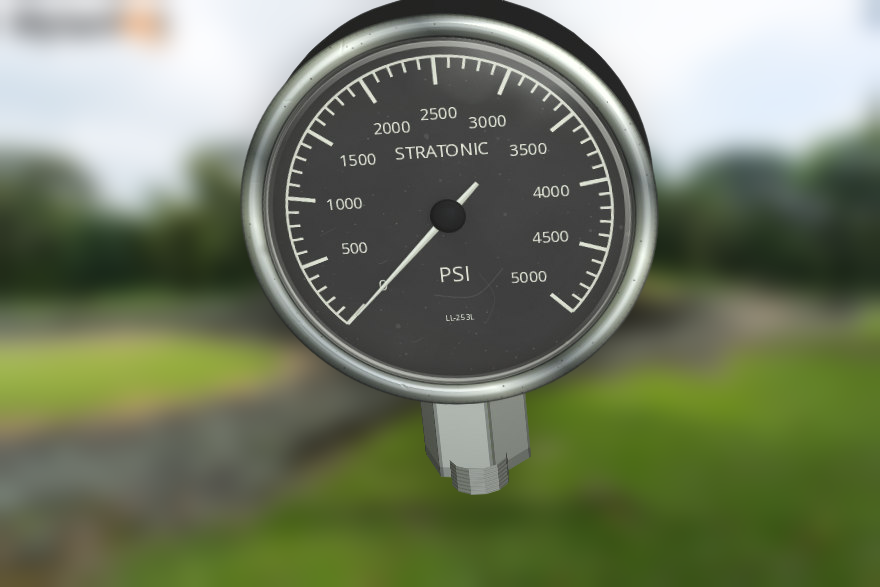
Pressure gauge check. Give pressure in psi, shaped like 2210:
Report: 0
